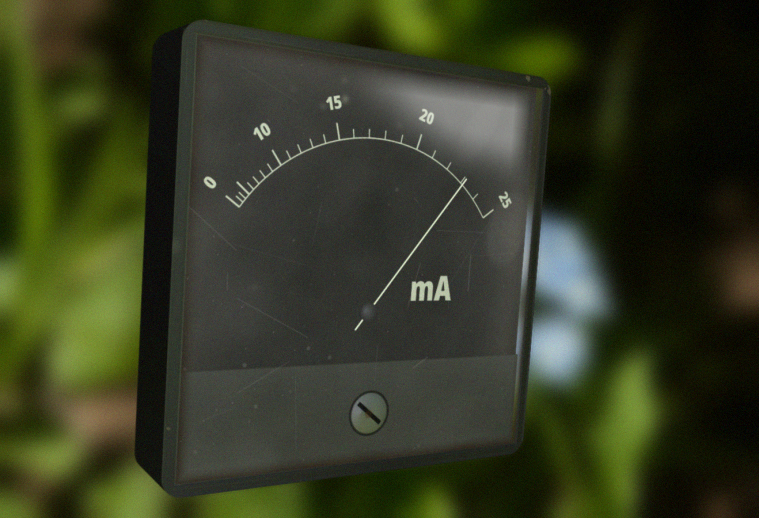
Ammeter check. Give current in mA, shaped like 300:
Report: 23
